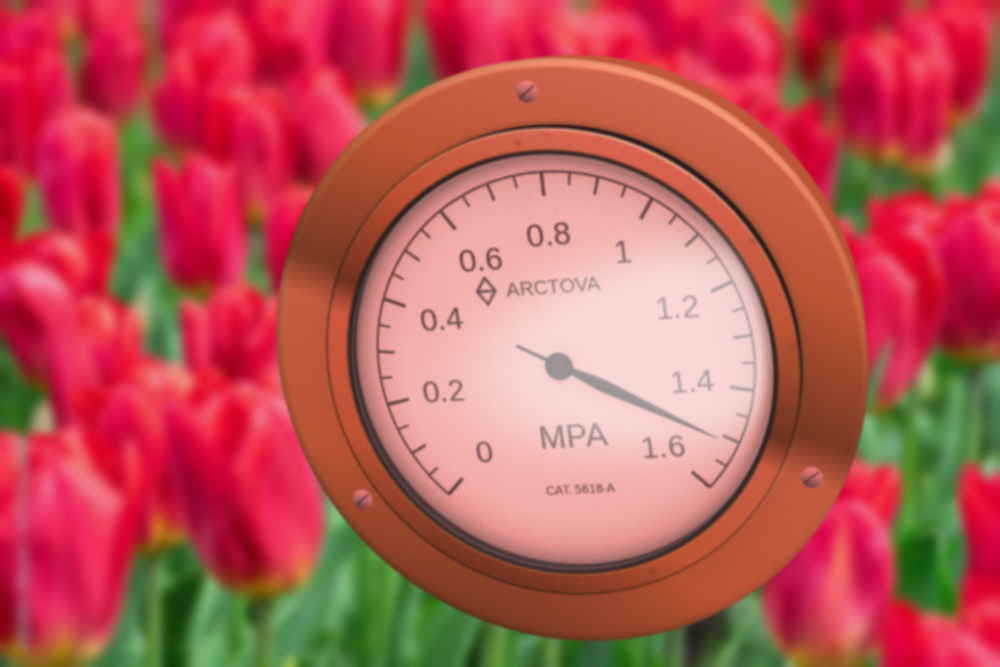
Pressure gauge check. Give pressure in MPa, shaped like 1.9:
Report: 1.5
